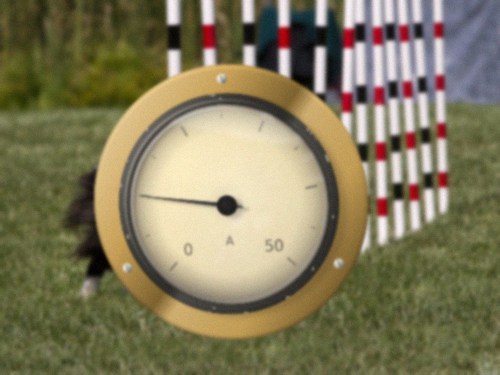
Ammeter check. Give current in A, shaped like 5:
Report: 10
